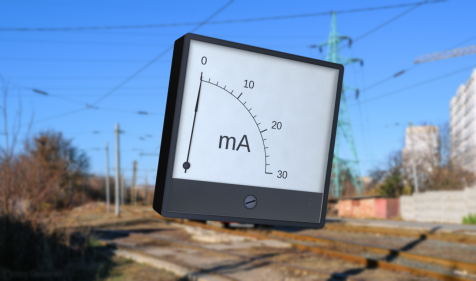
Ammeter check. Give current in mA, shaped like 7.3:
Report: 0
